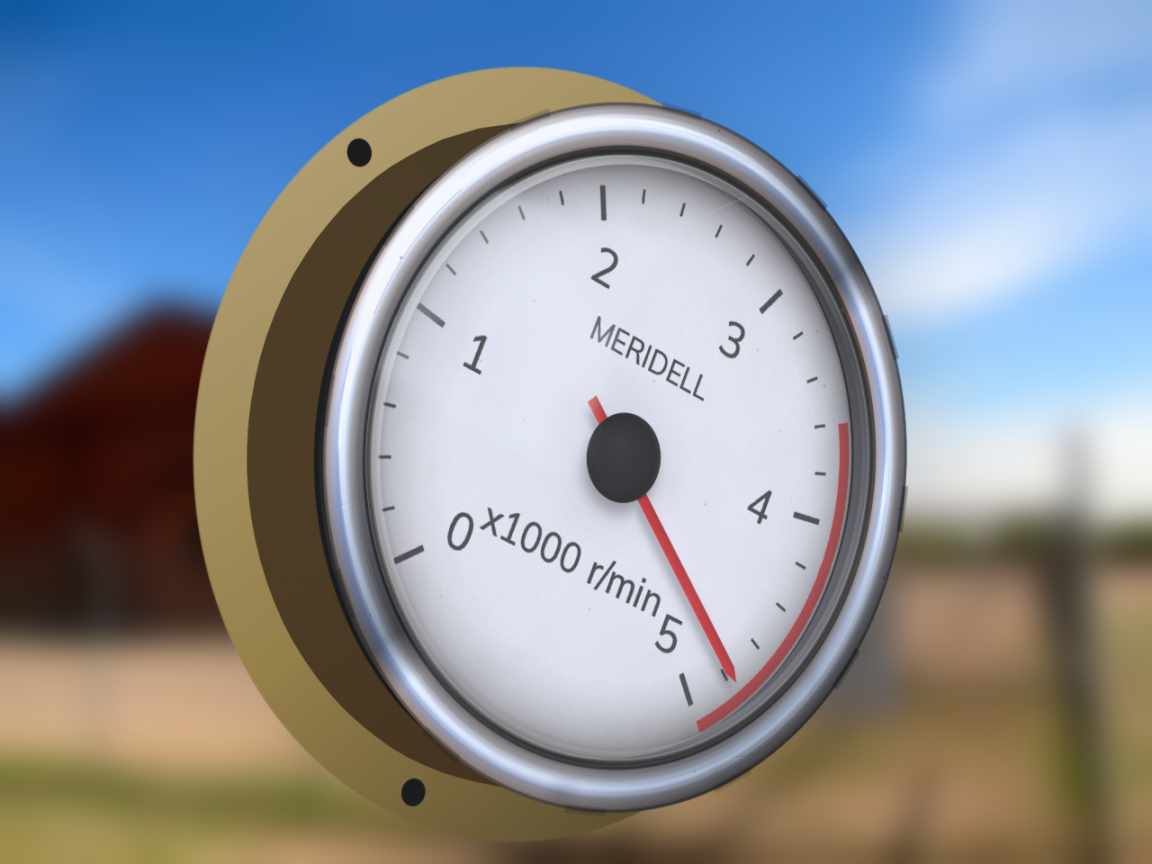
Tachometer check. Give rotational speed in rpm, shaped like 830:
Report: 4800
